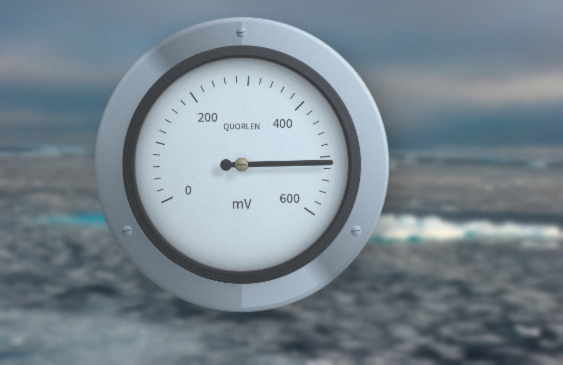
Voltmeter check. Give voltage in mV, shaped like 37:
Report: 510
